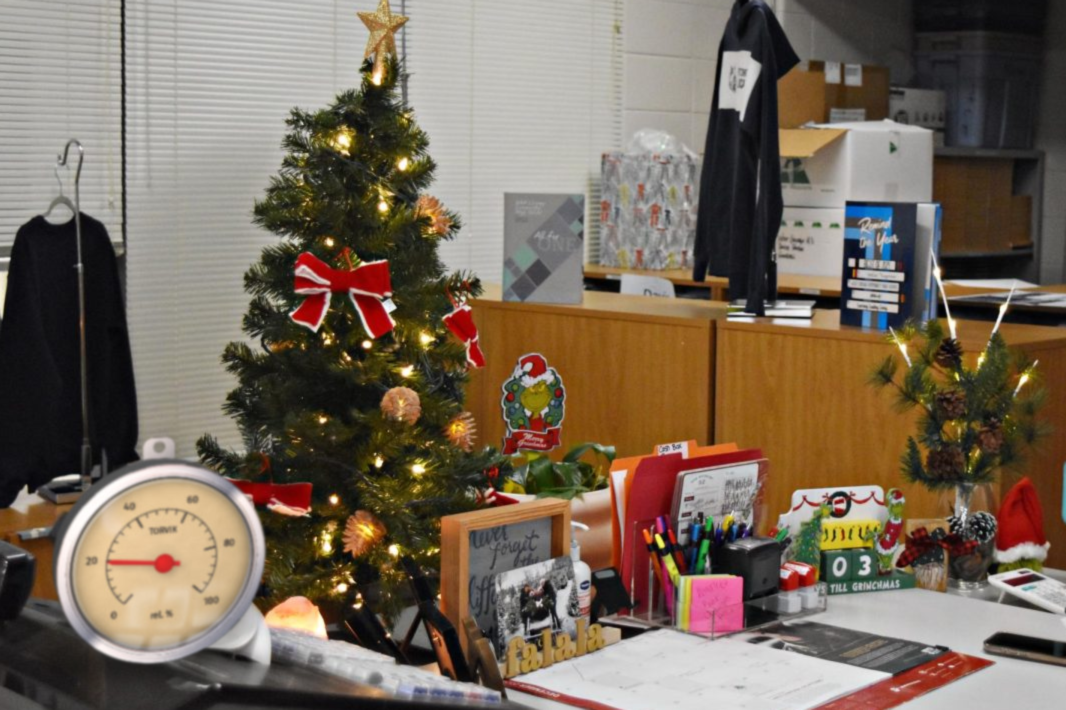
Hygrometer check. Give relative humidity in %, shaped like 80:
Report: 20
